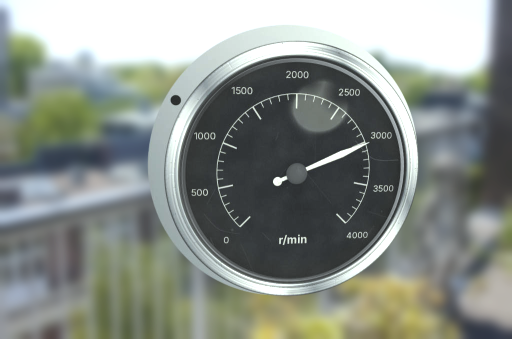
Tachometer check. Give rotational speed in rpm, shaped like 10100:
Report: 3000
